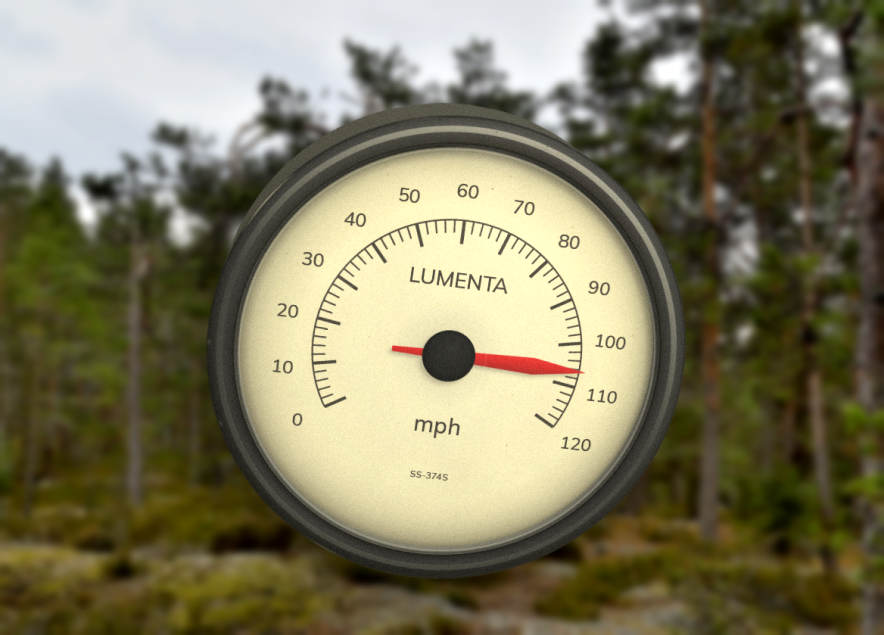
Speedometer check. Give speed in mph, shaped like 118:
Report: 106
